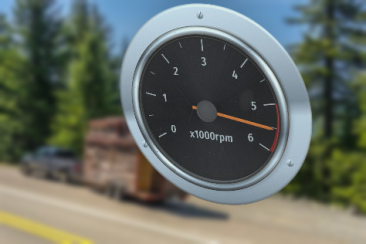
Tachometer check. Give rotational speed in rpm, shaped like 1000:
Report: 5500
